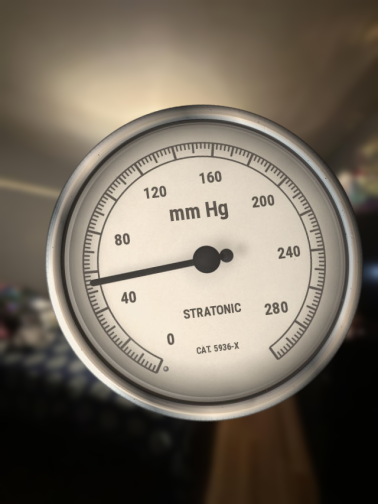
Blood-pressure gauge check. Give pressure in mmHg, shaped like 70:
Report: 54
